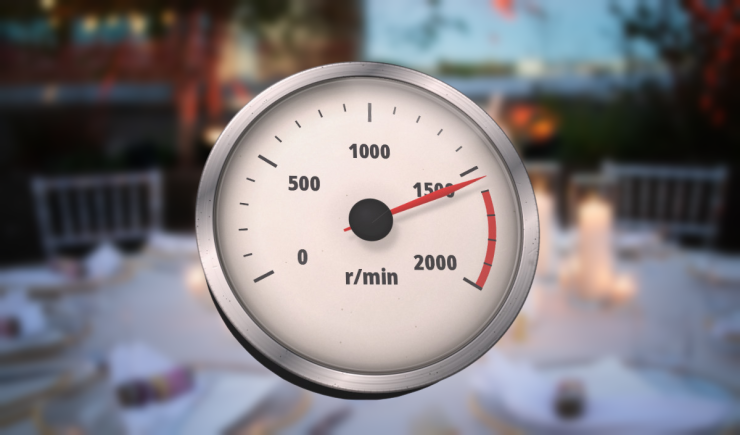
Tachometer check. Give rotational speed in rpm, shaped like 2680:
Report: 1550
